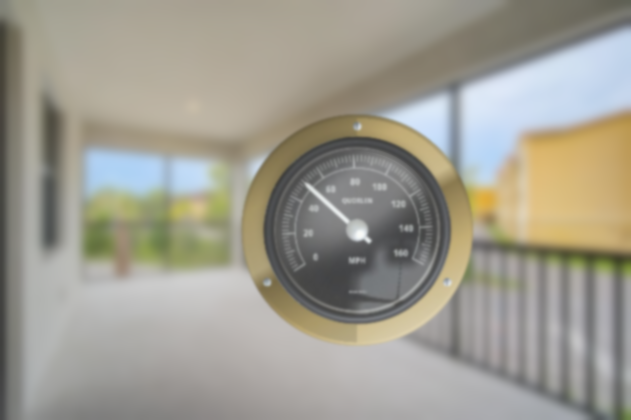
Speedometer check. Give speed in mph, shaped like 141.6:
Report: 50
